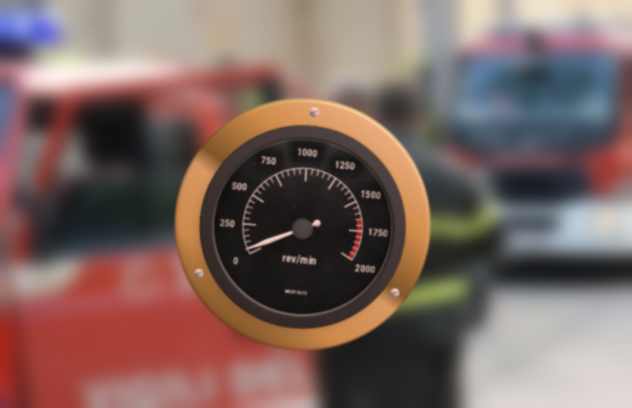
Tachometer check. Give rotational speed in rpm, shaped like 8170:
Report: 50
